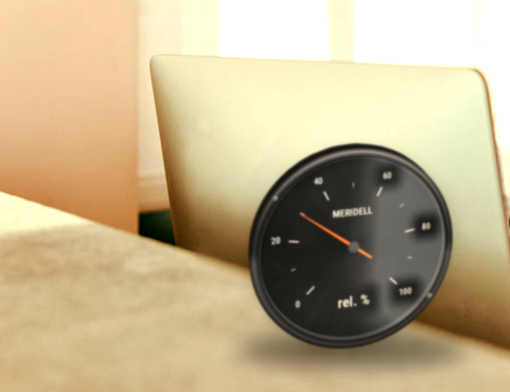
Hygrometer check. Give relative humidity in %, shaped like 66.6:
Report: 30
